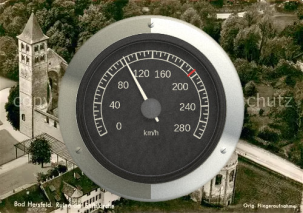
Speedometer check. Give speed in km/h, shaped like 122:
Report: 105
